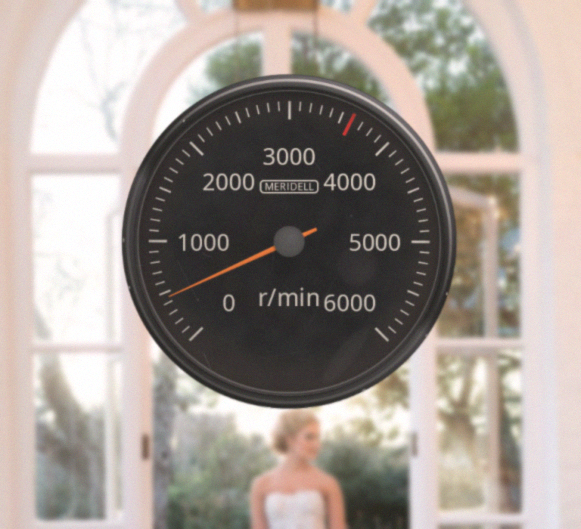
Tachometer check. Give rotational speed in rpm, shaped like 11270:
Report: 450
